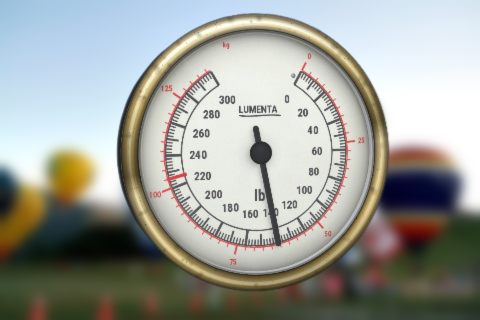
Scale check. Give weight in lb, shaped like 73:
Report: 140
